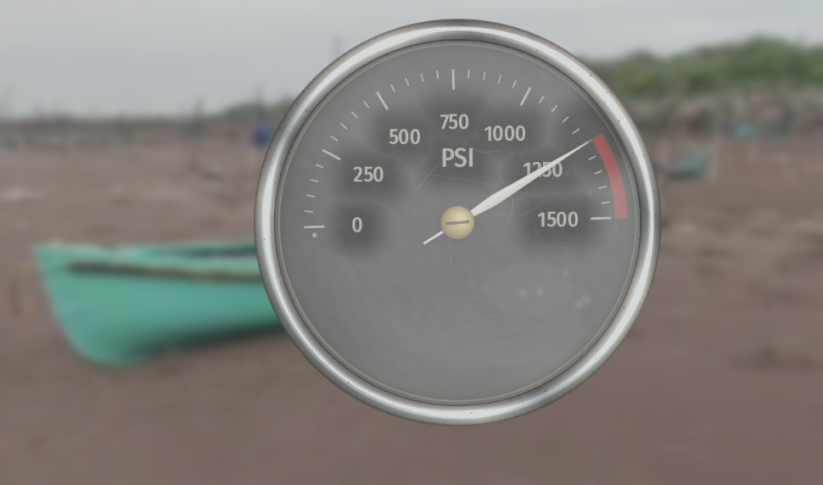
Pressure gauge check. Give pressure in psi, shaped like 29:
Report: 1250
